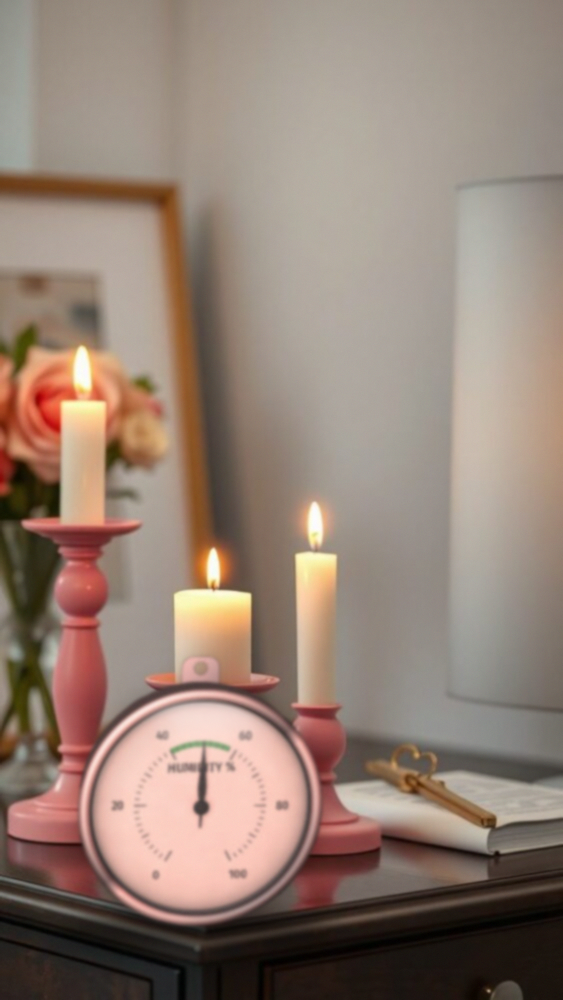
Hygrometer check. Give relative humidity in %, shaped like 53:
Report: 50
